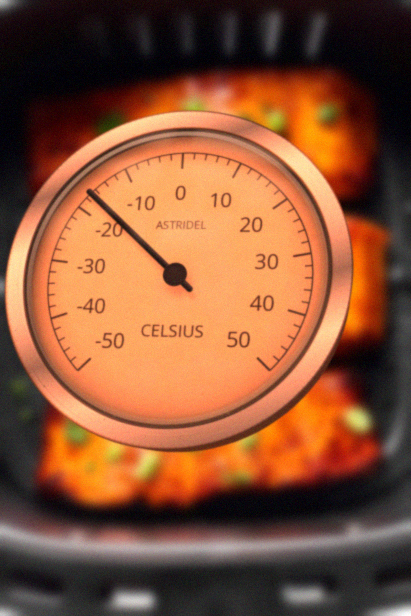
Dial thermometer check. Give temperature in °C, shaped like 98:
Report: -17
